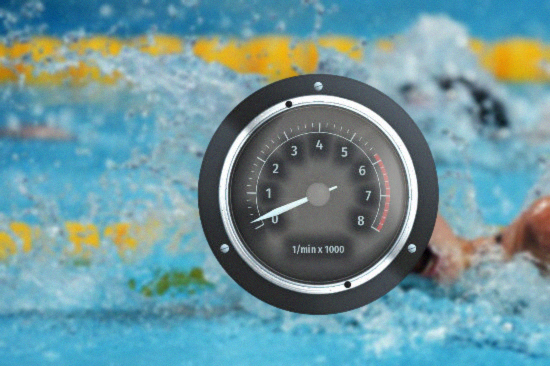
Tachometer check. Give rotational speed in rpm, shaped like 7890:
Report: 200
